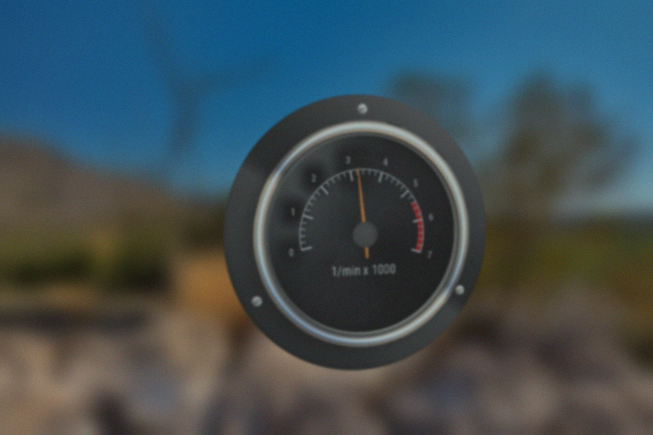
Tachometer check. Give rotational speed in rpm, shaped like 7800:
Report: 3200
